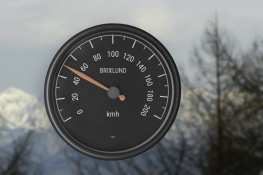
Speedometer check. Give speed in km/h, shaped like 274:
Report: 50
